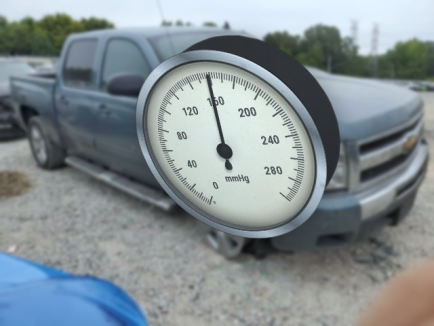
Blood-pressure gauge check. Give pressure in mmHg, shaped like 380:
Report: 160
